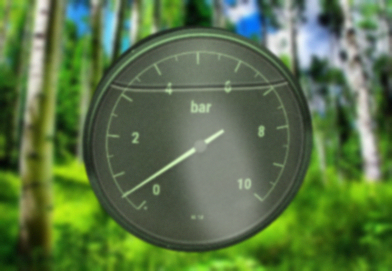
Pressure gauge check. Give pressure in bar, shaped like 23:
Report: 0.5
